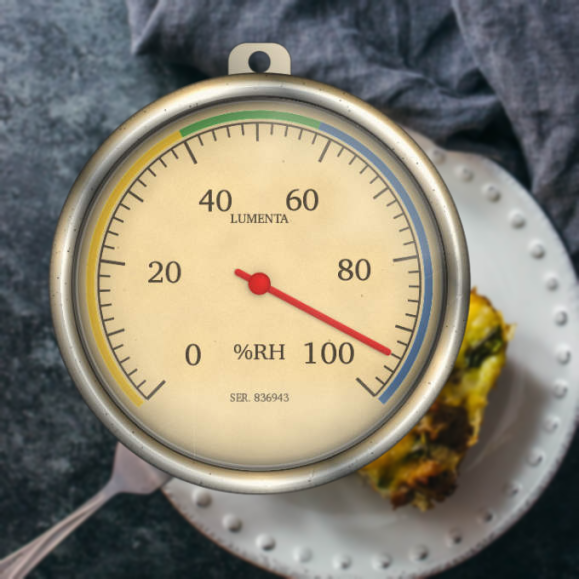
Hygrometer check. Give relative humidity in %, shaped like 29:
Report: 94
